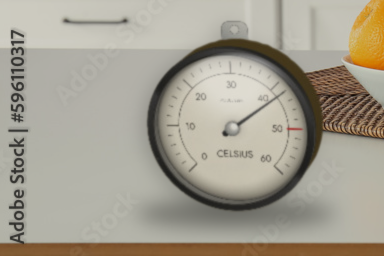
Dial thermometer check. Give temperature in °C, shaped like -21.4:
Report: 42
